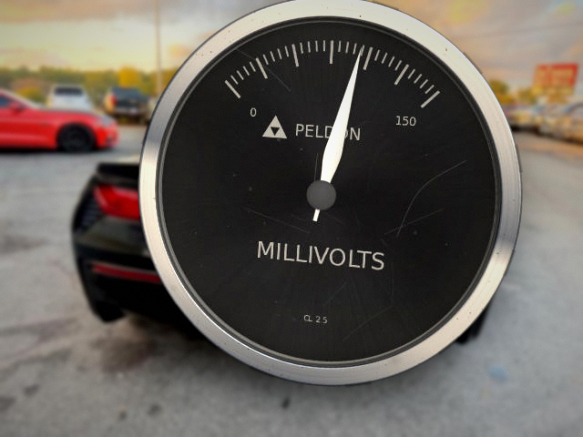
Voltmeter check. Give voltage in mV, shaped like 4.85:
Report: 95
